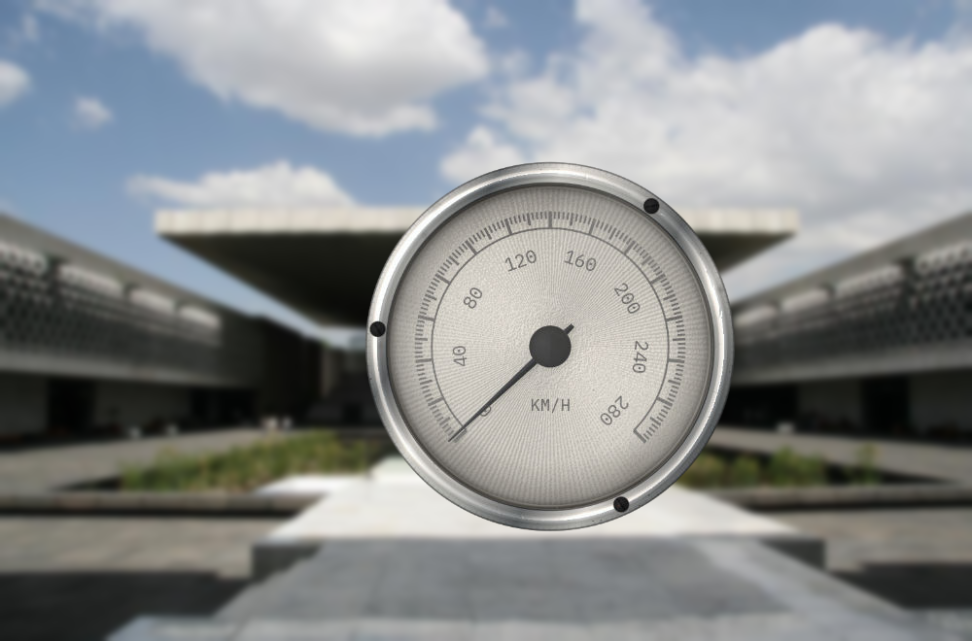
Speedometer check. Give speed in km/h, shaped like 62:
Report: 2
